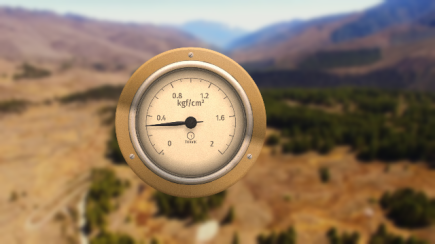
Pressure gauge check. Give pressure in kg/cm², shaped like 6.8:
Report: 0.3
